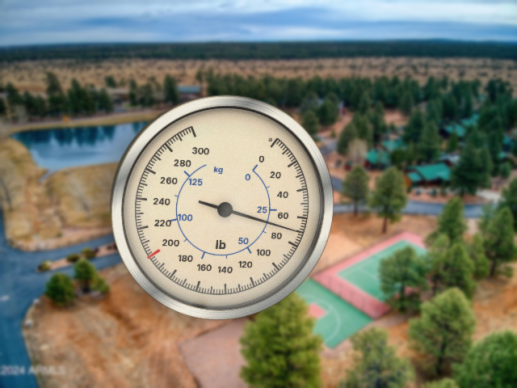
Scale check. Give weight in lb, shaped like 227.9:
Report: 70
